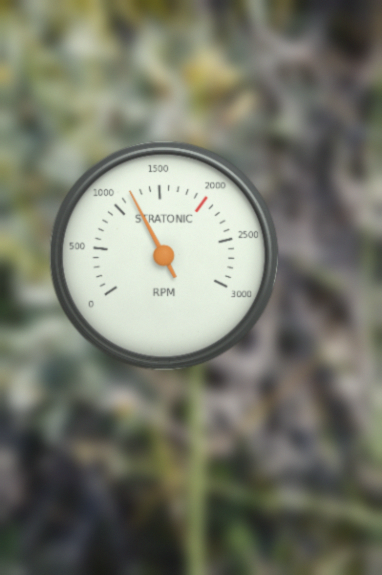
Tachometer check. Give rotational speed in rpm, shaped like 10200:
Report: 1200
